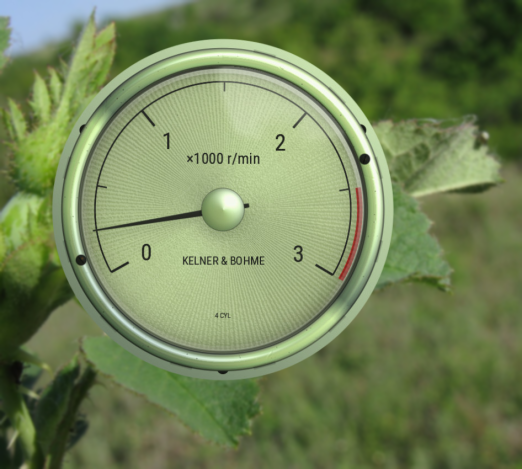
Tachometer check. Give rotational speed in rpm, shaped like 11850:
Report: 250
